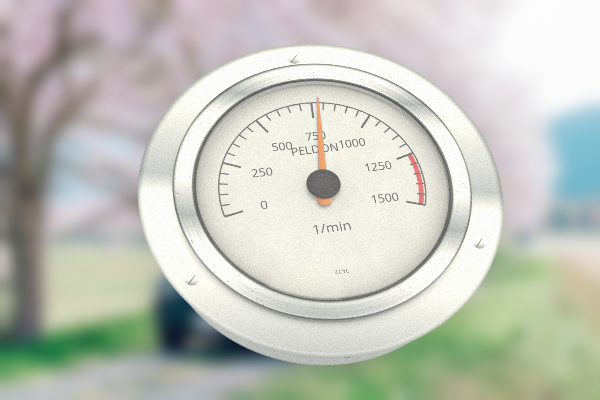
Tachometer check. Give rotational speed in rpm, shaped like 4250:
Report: 775
